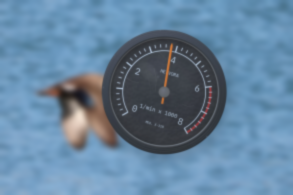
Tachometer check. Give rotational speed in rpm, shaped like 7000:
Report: 3800
